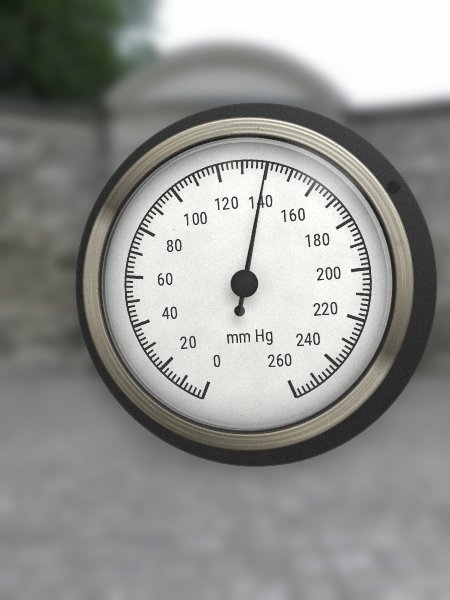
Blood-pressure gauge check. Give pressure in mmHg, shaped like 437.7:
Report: 140
